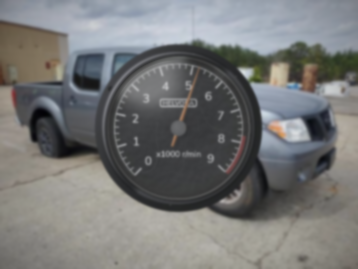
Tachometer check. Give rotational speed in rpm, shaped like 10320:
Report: 5200
